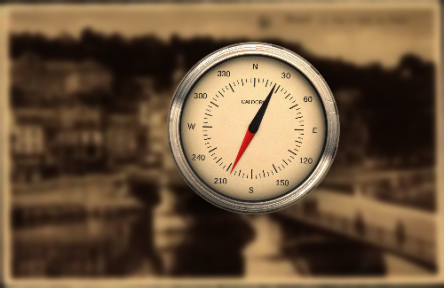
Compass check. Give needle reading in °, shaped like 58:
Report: 205
